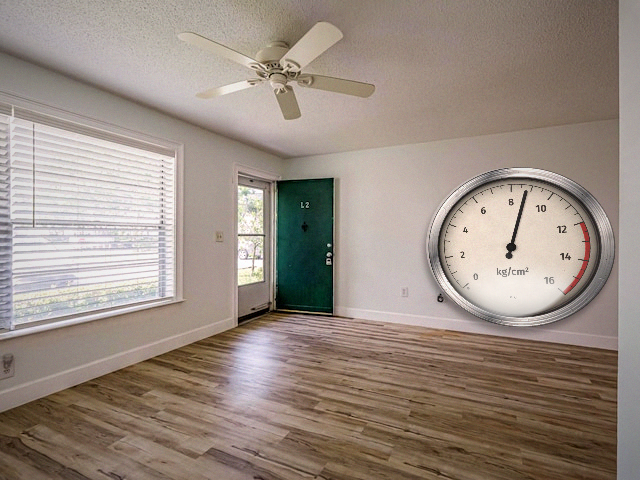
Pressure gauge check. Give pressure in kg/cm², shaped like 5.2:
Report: 8.75
